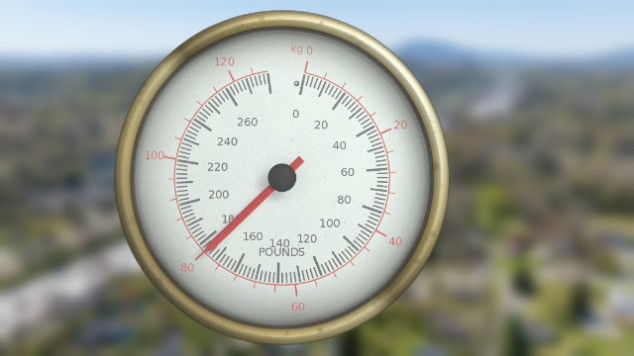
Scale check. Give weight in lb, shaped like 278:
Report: 176
